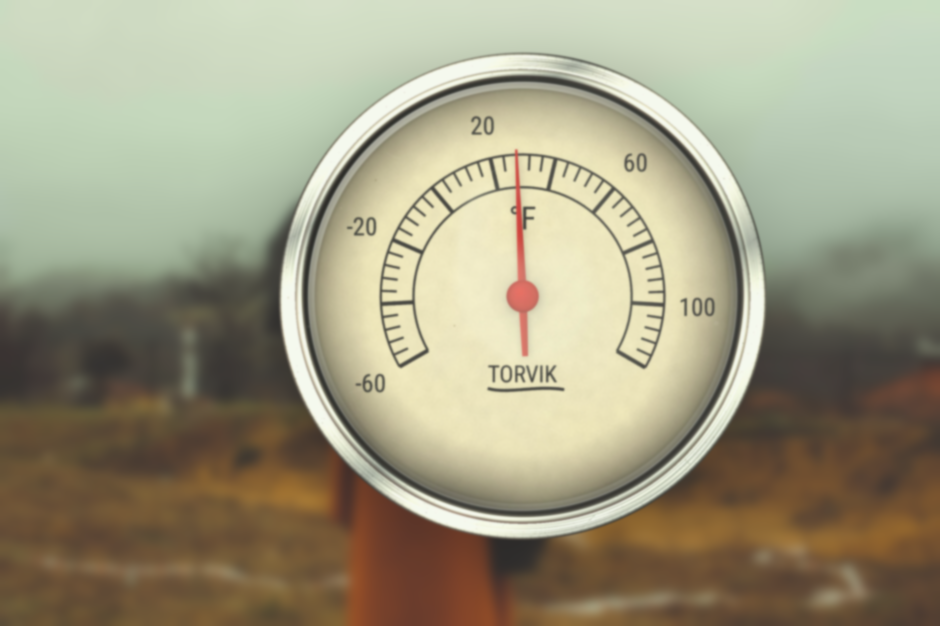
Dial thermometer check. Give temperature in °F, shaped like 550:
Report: 28
